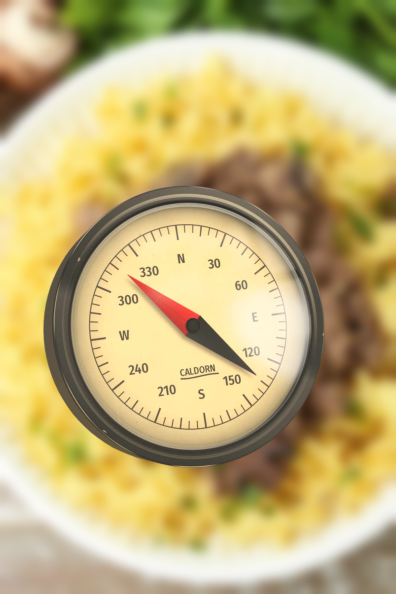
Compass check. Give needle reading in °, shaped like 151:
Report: 315
